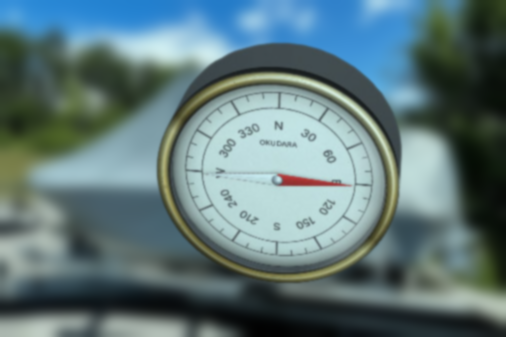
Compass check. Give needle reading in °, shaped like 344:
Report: 90
